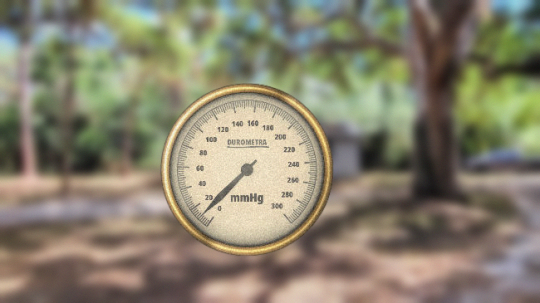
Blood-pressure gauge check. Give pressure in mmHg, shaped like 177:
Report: 10
